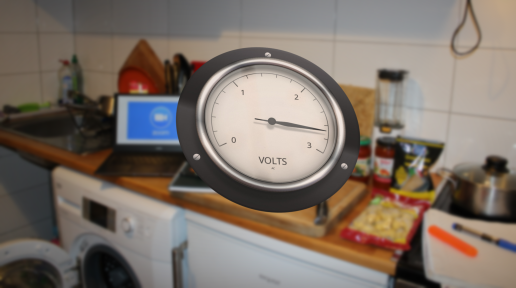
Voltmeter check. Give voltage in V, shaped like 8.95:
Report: 2.7
